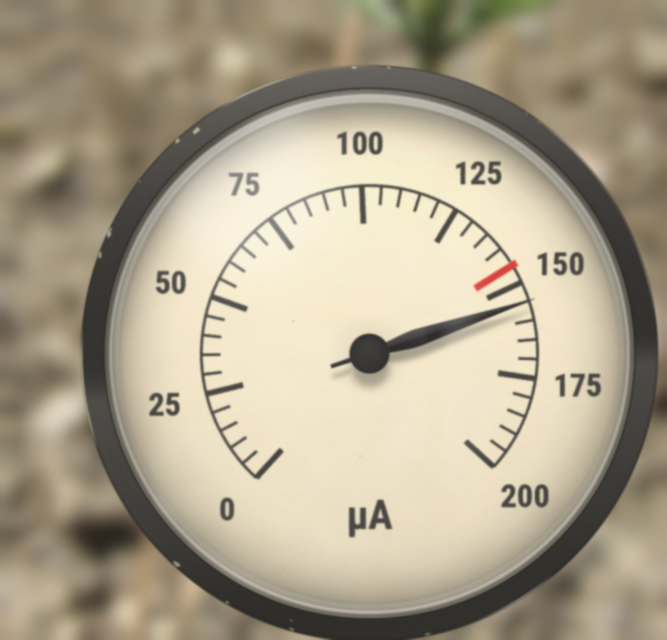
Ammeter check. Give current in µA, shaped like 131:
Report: 155
